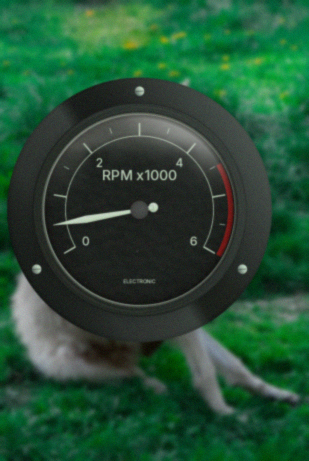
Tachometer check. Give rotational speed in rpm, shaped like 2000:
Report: 500
